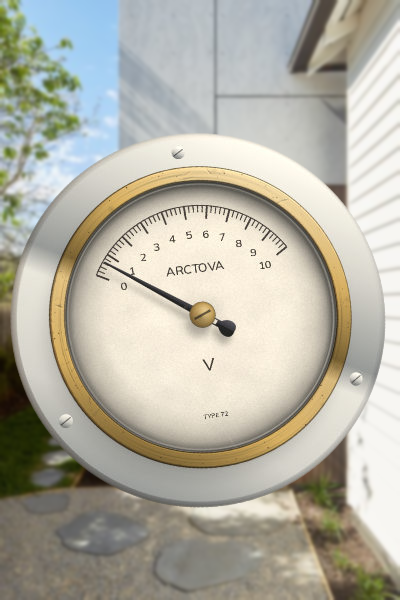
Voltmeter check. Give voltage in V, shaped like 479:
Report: 0.6
